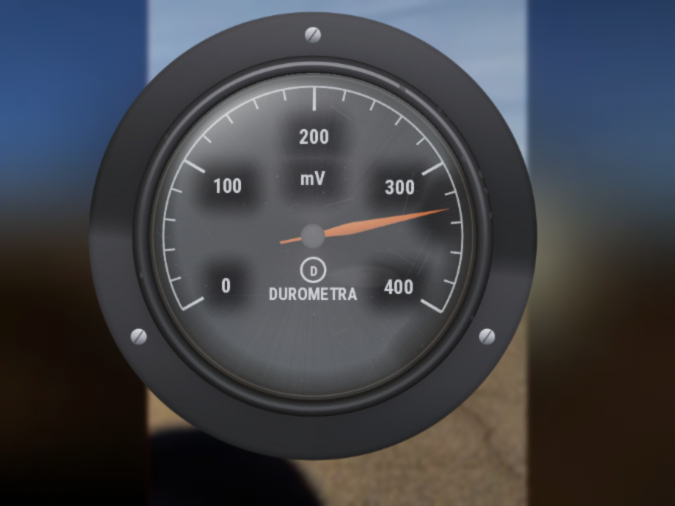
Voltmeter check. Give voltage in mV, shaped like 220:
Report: 330
